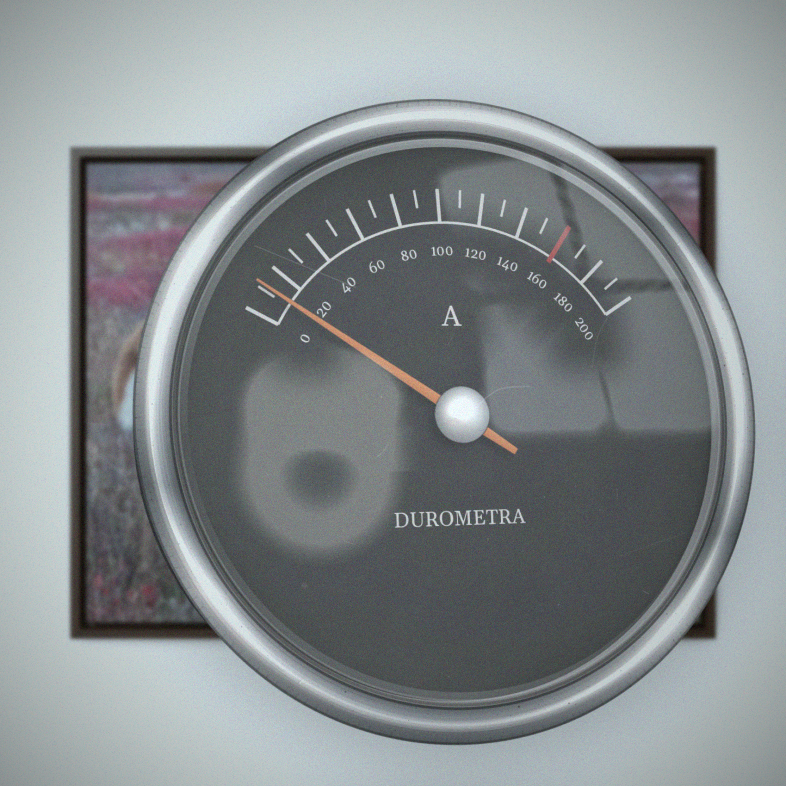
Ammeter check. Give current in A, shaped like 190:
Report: 10
